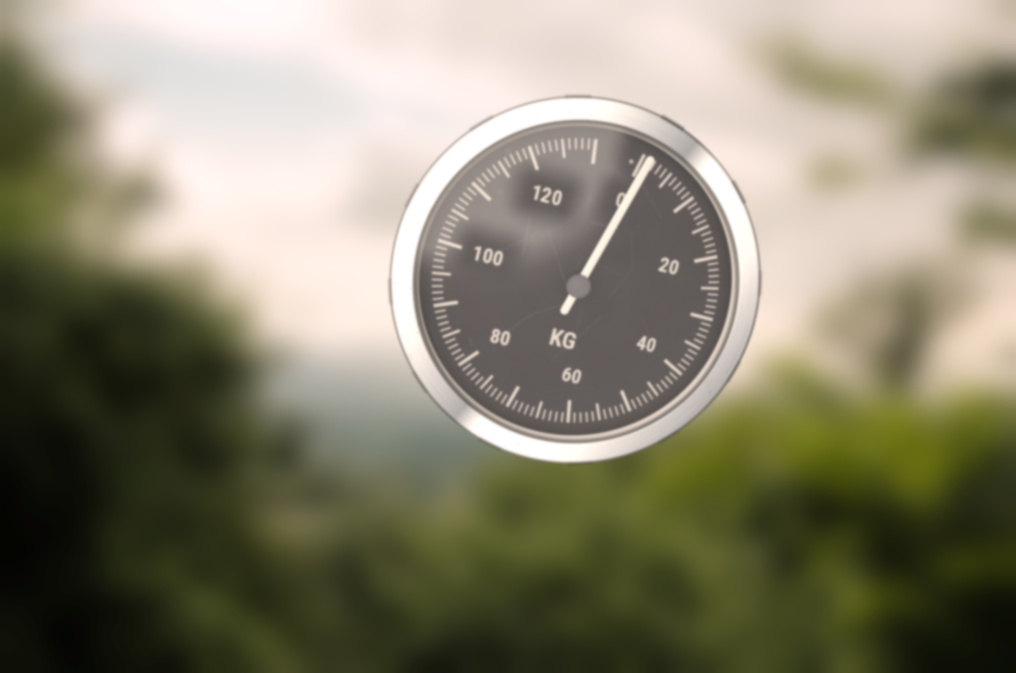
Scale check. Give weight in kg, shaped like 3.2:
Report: 1
